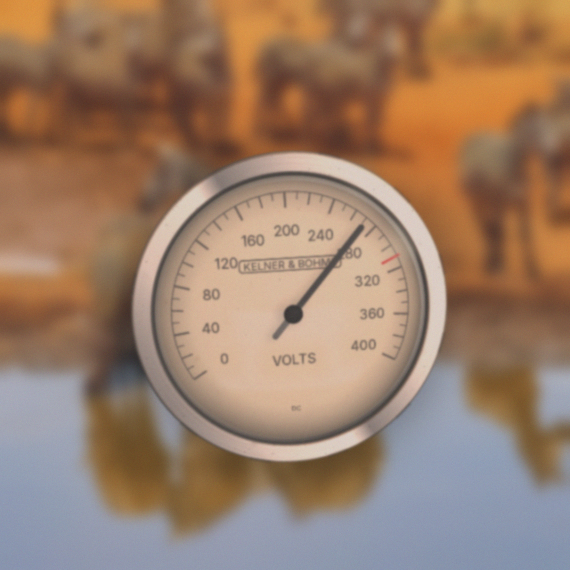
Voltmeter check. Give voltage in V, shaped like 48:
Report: 270
